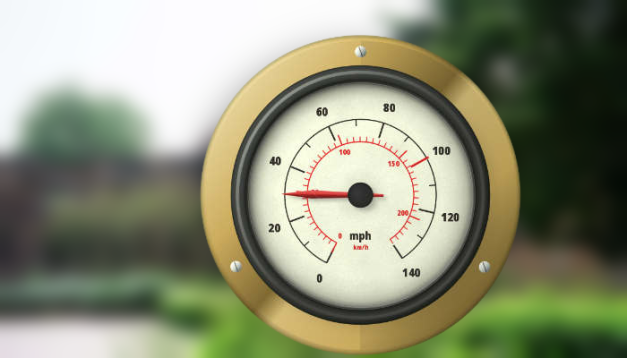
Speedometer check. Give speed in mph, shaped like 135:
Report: 30
